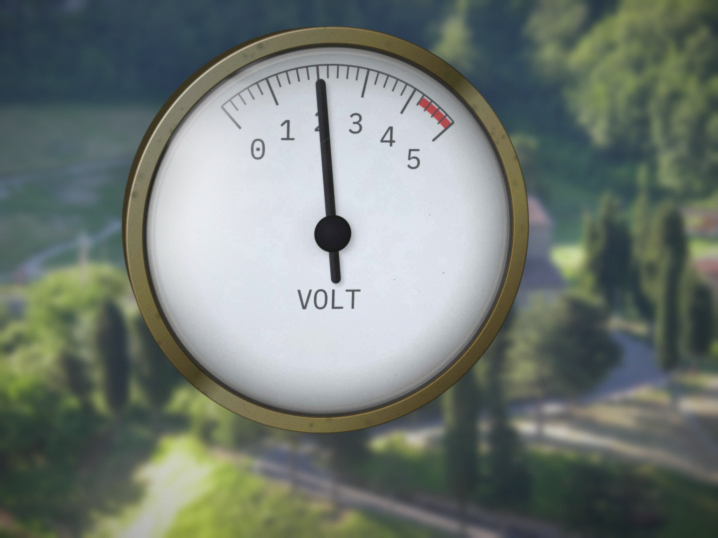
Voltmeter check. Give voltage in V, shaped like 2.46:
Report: 2
